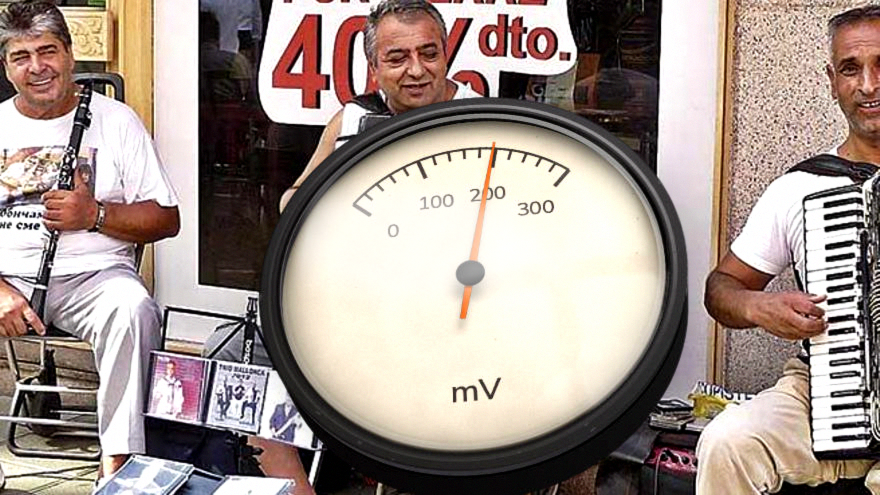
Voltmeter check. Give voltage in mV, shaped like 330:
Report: 200
